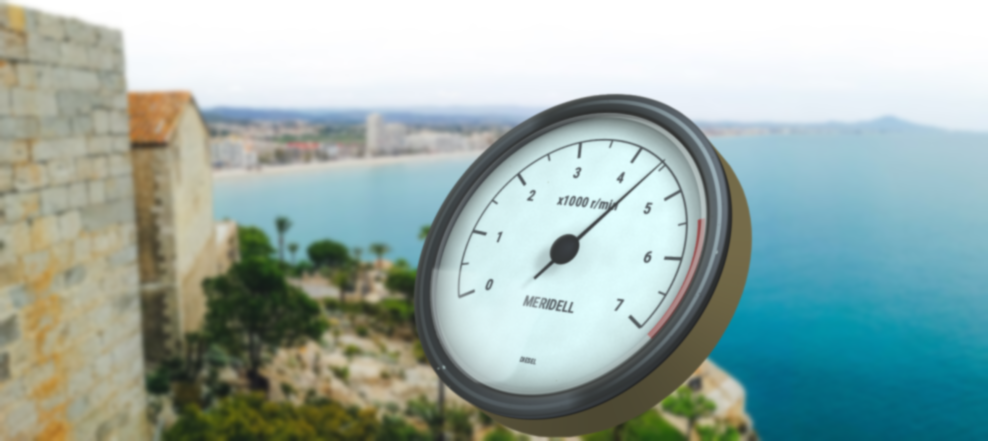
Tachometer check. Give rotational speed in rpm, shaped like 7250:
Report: 4500
